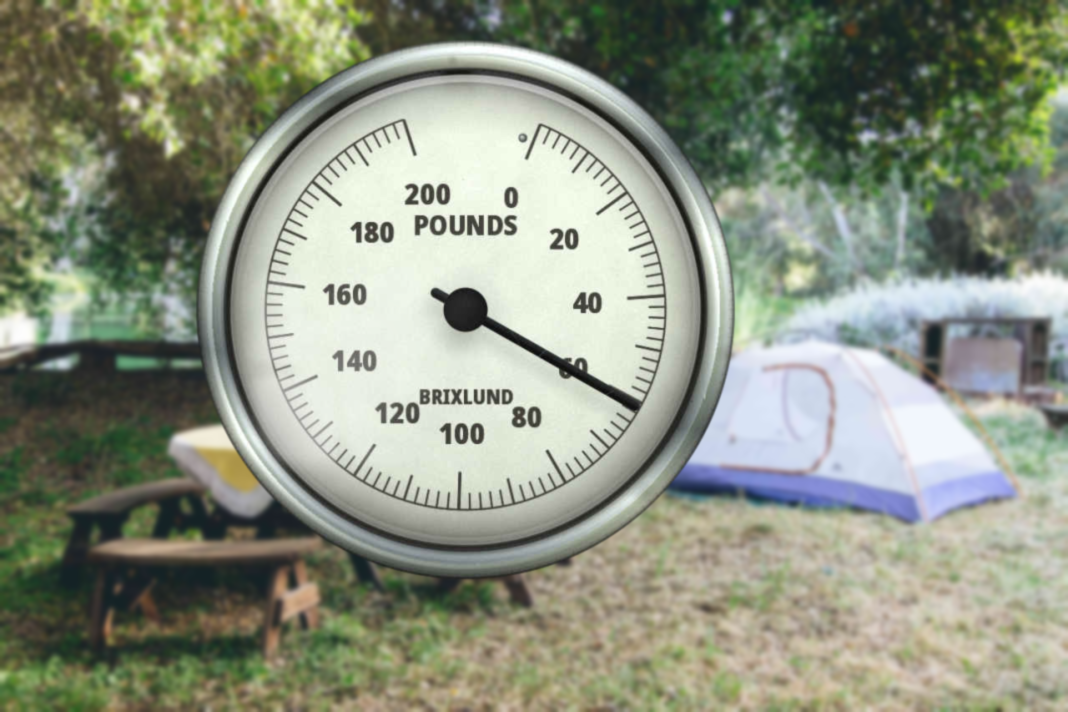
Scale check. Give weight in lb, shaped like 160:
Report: 61
